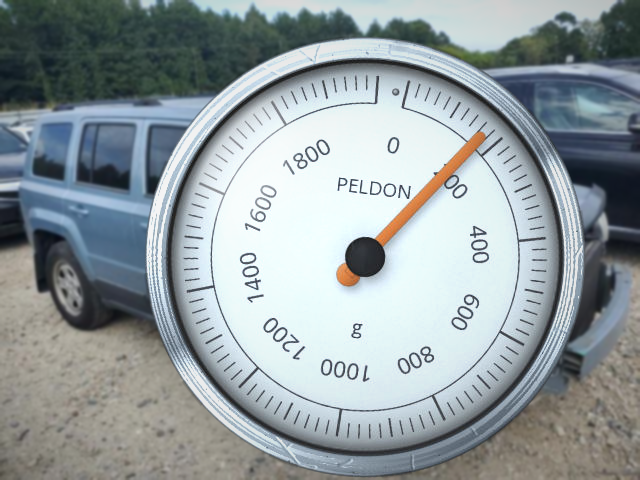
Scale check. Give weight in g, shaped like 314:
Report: 170
